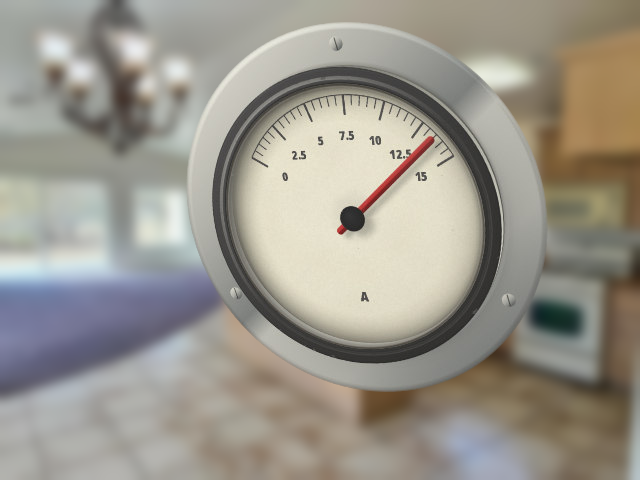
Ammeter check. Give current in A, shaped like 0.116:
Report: 13.5
